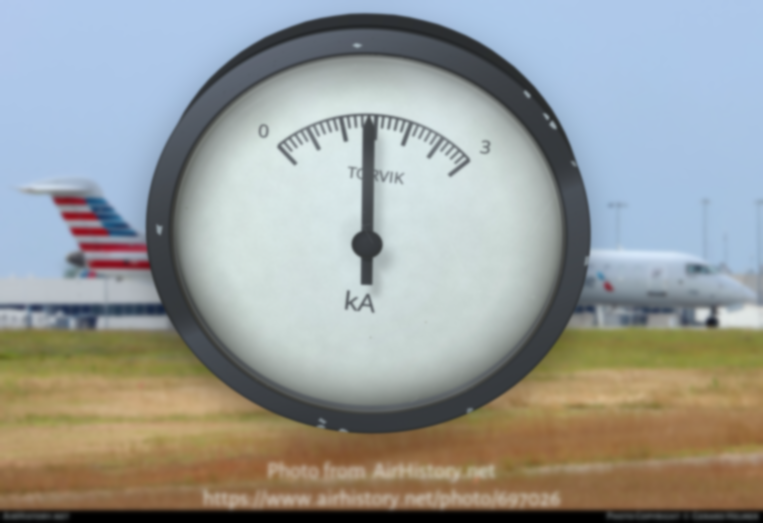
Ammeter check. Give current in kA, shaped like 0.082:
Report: 1.4
